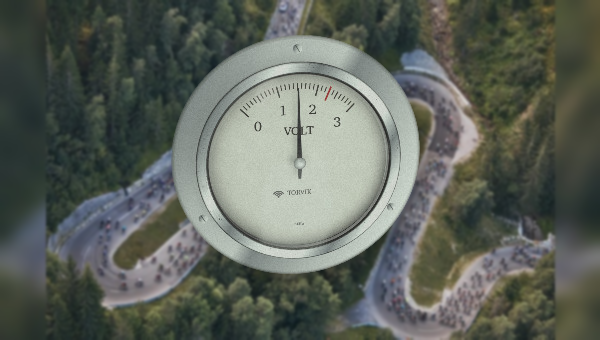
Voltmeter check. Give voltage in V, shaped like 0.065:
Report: 1.5
